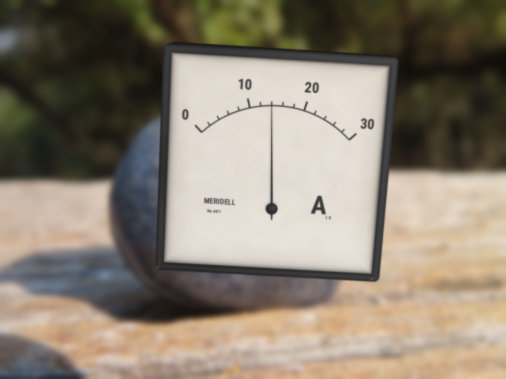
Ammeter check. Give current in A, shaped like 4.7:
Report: 14
